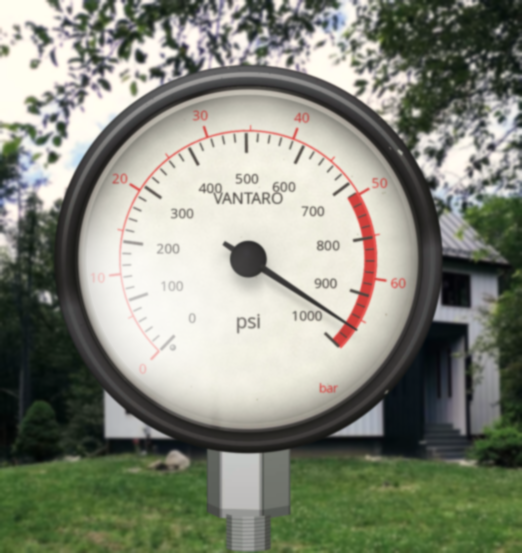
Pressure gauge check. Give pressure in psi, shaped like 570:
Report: 960
